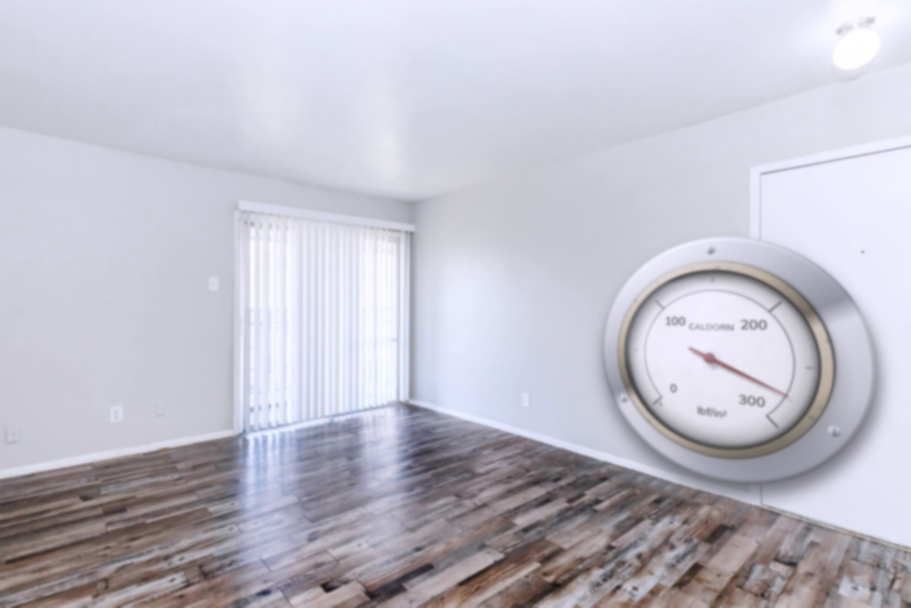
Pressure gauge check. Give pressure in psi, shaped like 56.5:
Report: 275
